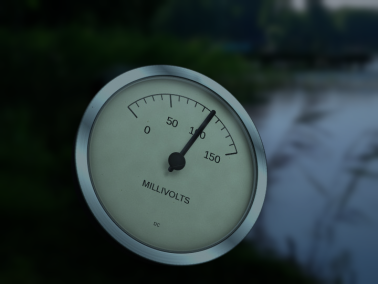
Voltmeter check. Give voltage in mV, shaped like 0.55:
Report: 100
